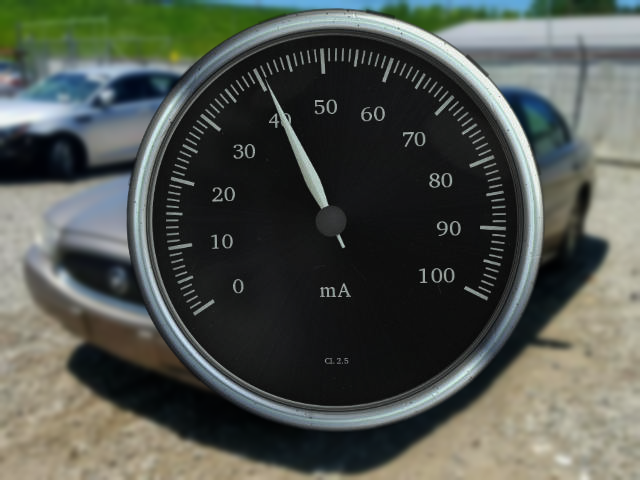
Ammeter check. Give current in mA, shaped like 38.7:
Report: 41
